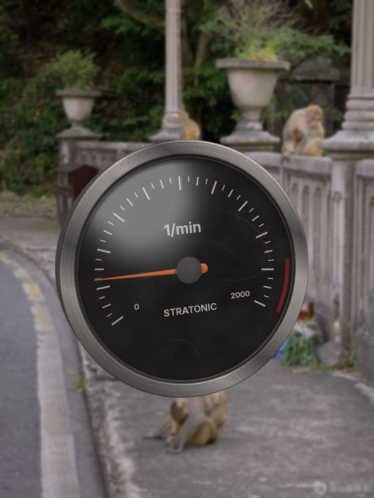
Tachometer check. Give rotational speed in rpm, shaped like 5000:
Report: 250
